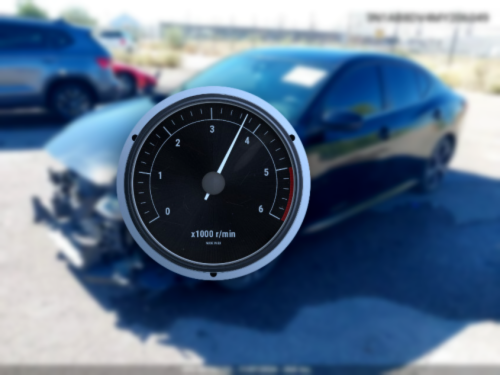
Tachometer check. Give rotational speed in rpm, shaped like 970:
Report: 3700
